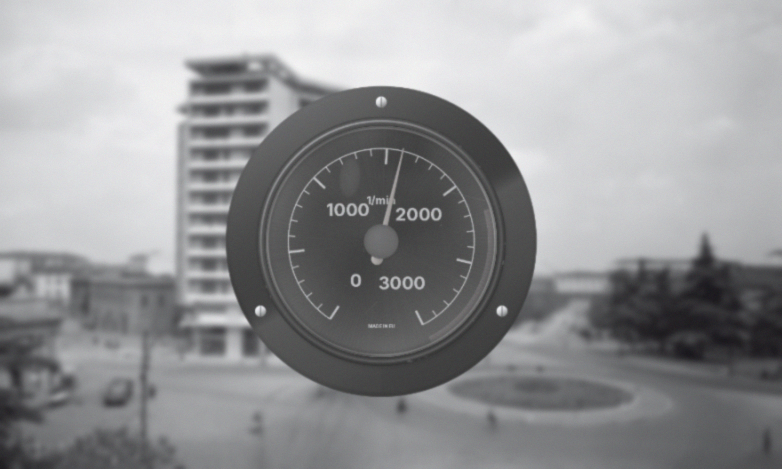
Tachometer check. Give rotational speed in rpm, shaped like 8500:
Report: 1600
